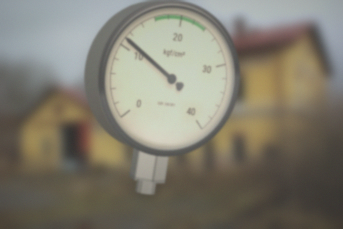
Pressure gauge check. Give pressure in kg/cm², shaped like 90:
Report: 11
